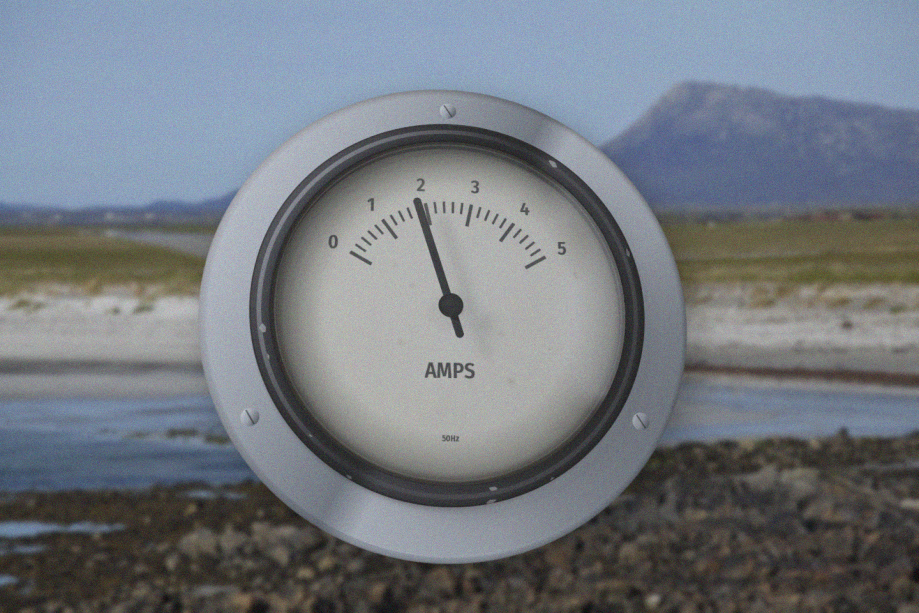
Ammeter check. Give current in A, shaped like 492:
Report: 1.8
